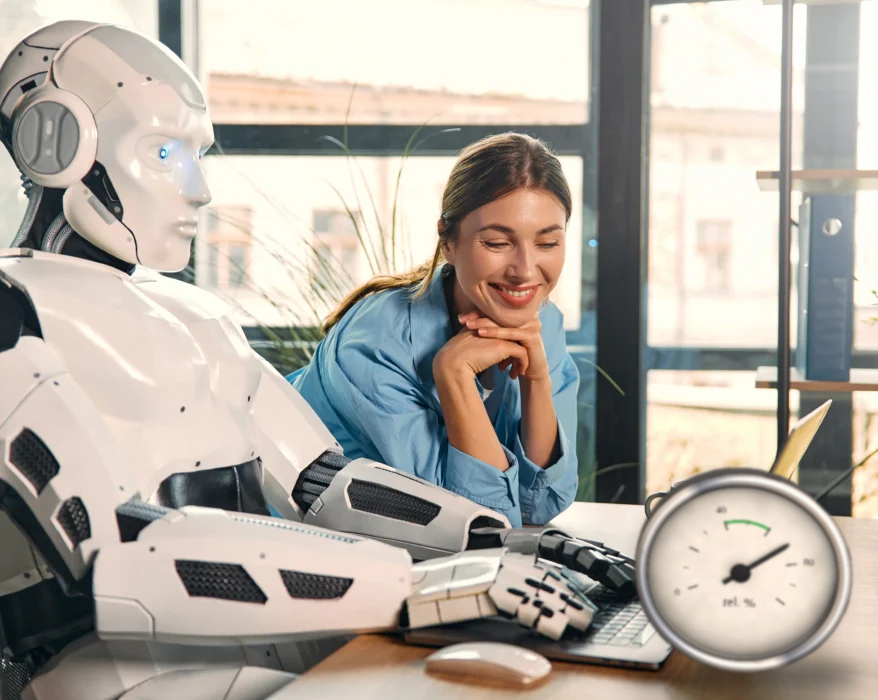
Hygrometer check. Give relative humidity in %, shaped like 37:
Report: 70
